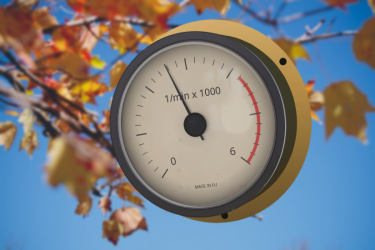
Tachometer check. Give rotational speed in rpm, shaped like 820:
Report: 2600
